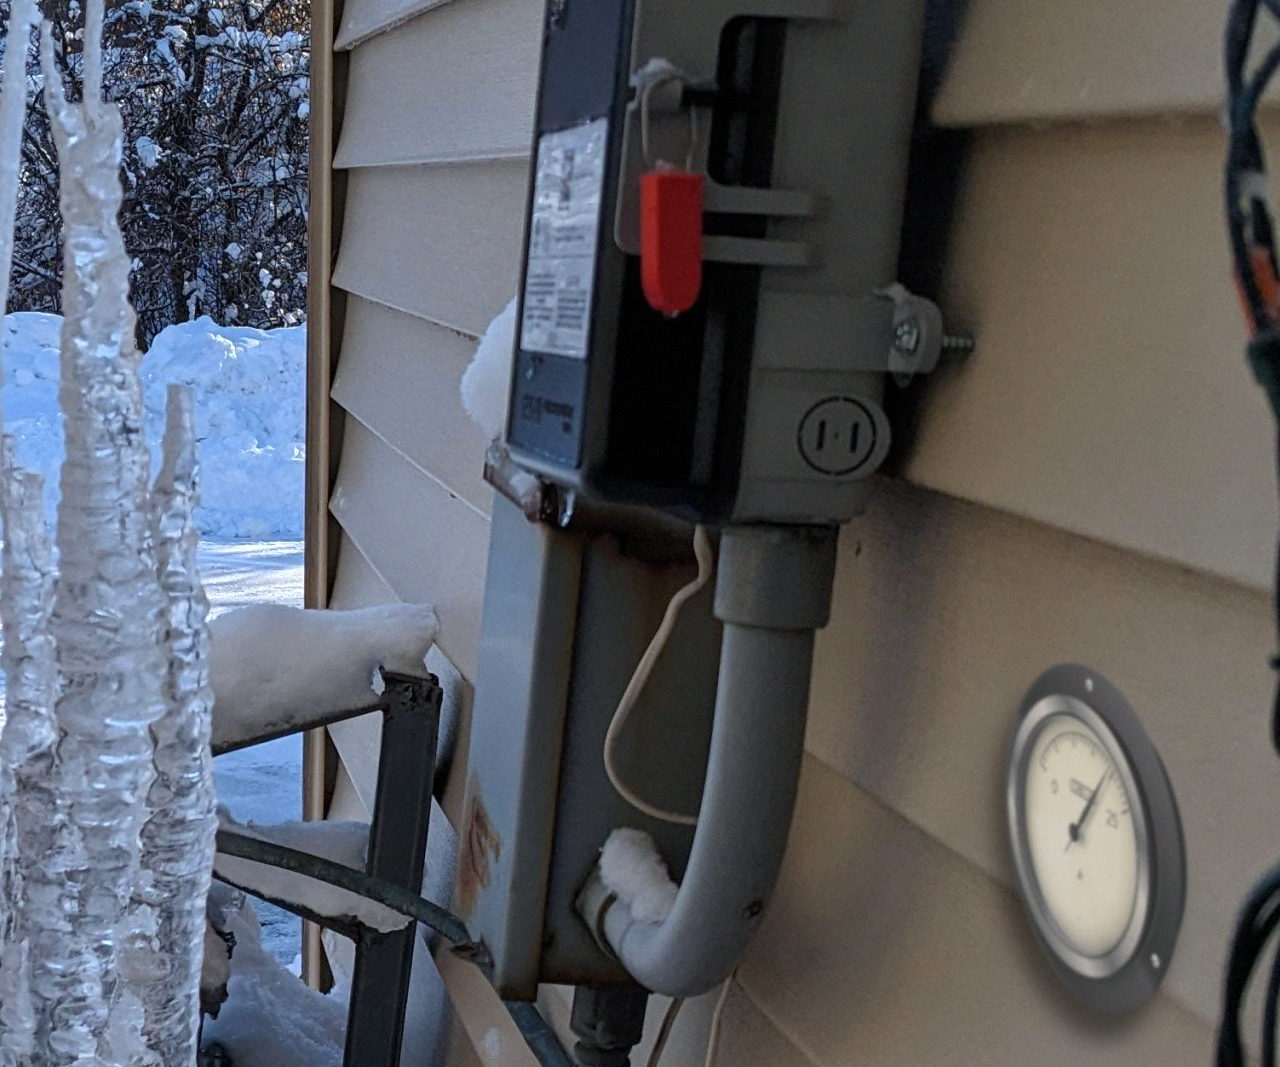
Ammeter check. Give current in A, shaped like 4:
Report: 20
